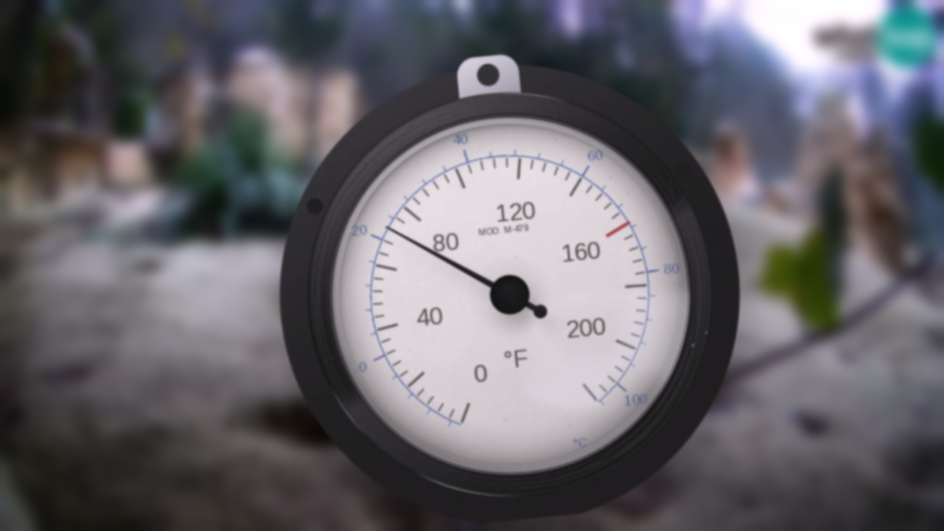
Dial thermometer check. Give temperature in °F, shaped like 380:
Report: 72
